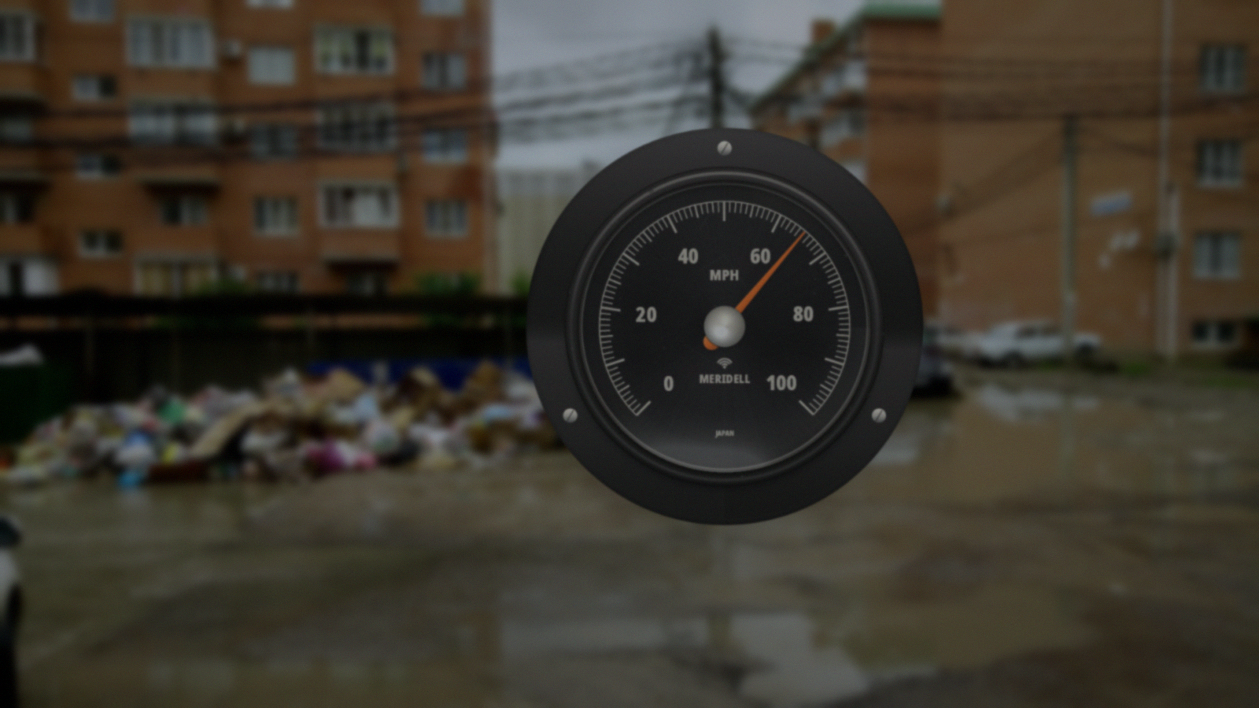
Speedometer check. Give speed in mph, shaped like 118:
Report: 65
